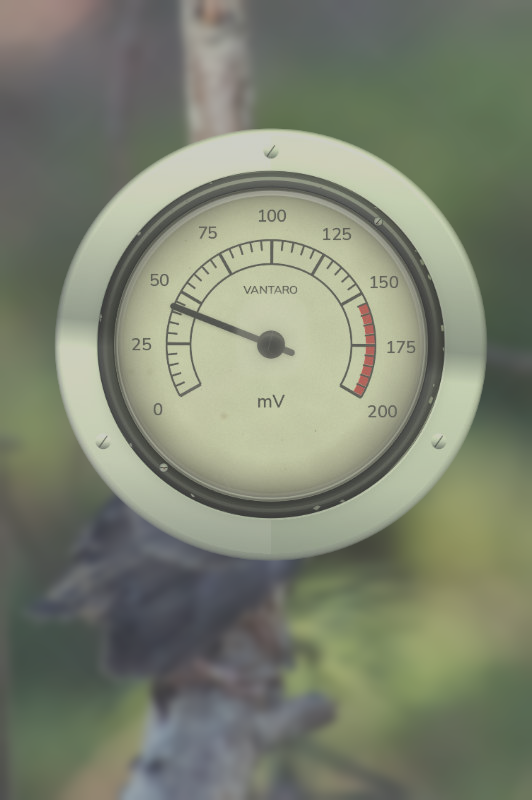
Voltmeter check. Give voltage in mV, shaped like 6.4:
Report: 42.5
